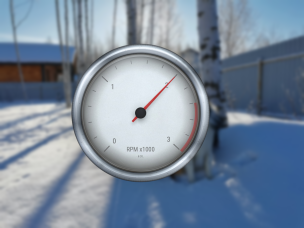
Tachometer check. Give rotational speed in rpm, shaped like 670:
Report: 2000
